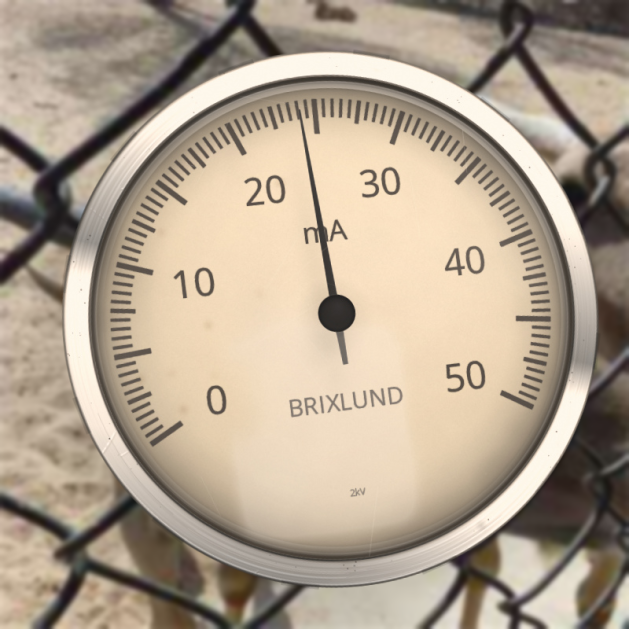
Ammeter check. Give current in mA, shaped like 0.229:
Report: 24
